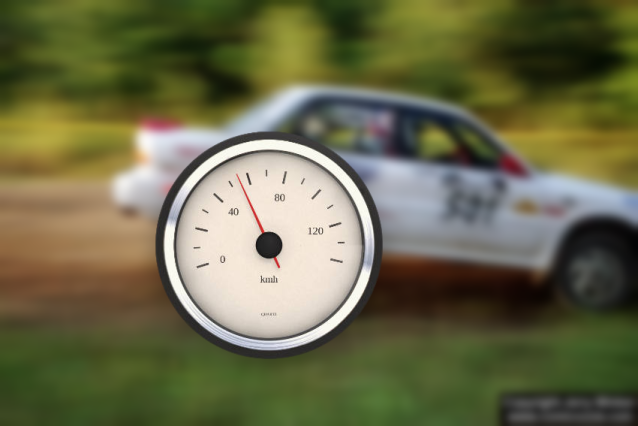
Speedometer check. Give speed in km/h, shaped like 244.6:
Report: 55
